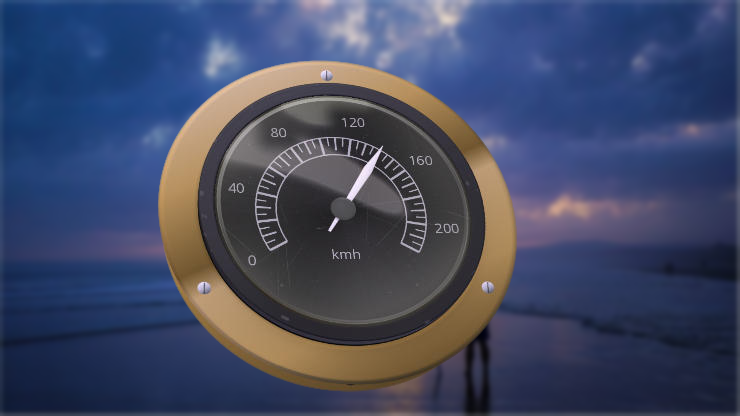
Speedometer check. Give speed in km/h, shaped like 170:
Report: 140
